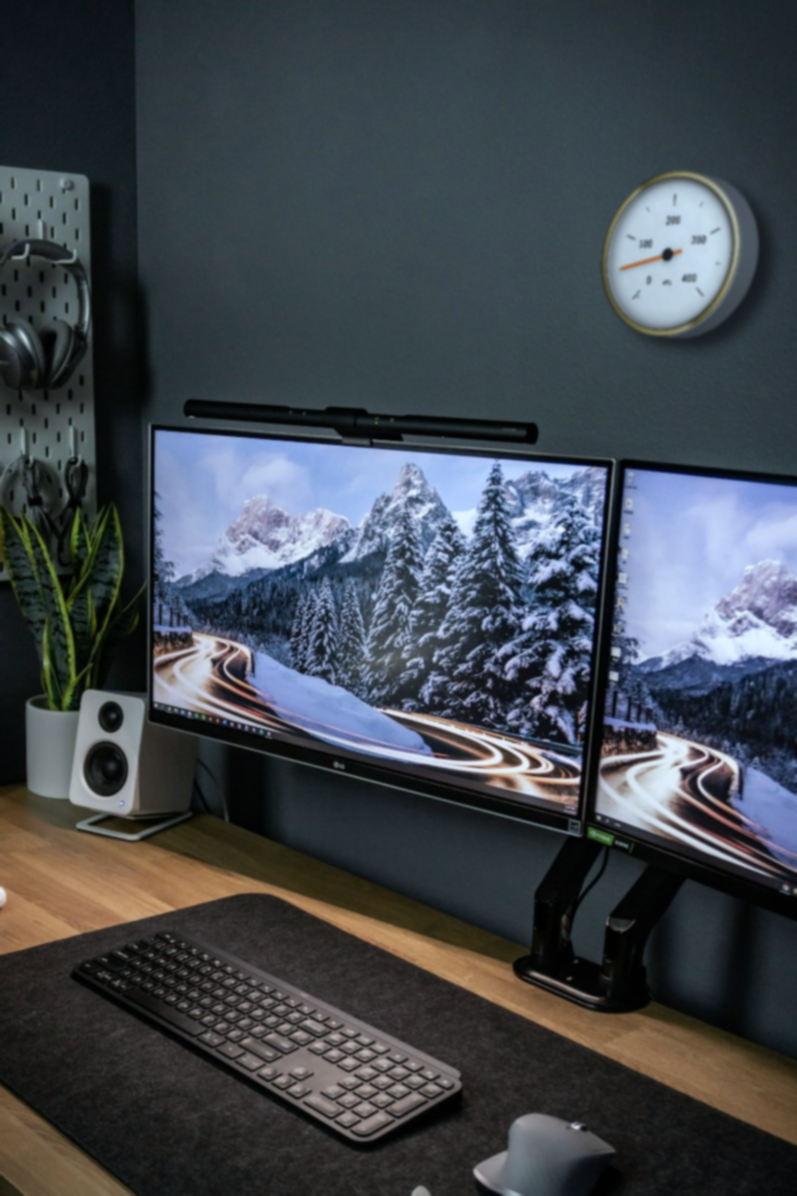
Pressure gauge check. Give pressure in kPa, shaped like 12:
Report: 50
